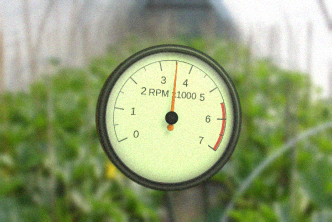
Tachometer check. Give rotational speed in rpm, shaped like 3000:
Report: 3500
